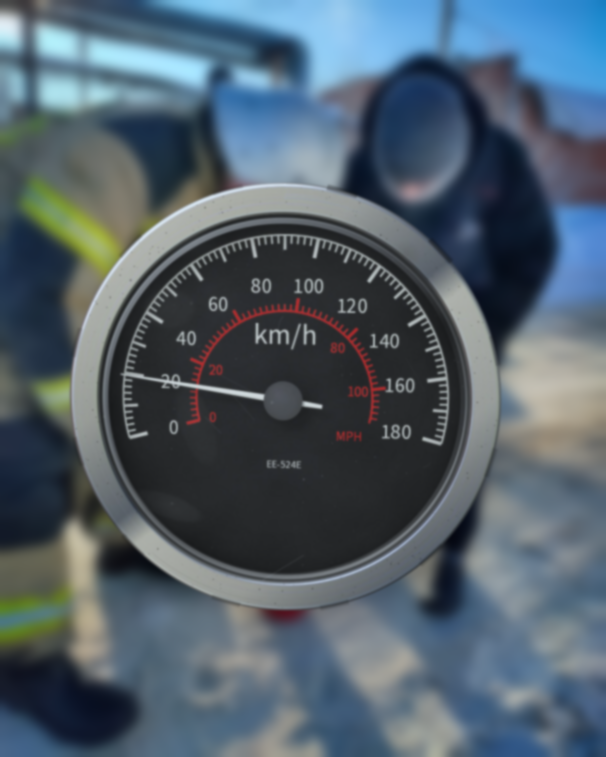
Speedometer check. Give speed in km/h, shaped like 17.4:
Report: 20
